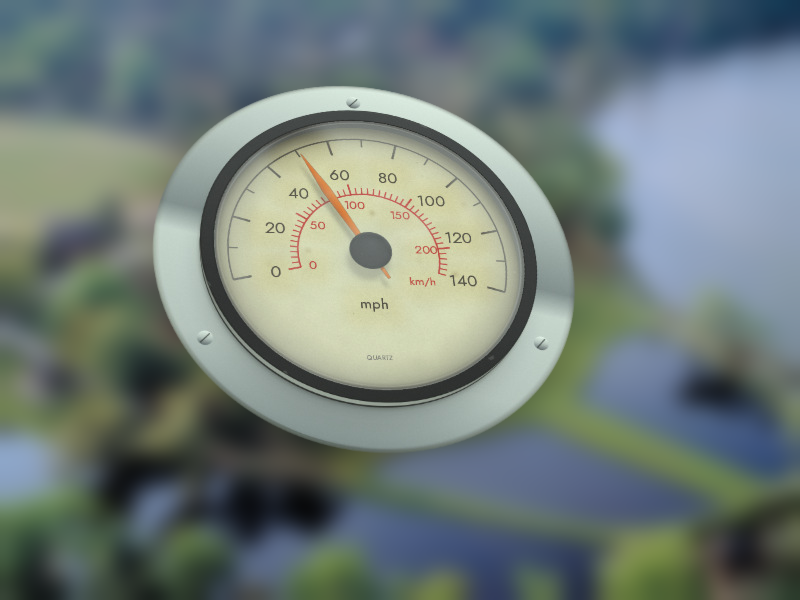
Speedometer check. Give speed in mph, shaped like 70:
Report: 50
